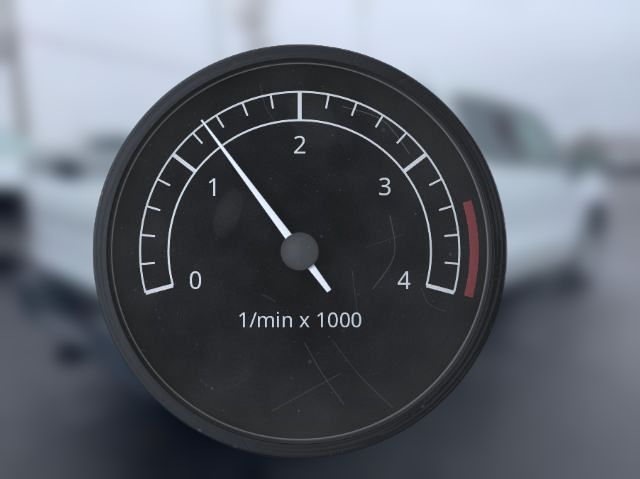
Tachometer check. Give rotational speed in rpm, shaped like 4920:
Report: 1300
